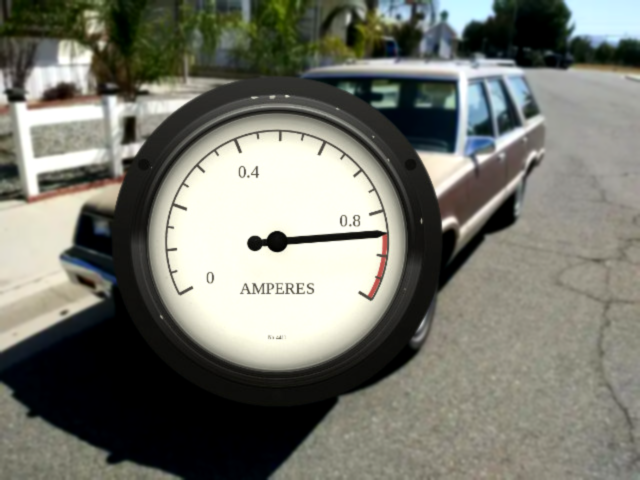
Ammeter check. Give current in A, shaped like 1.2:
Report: 0.85
